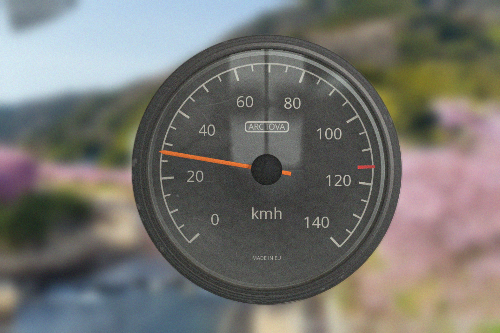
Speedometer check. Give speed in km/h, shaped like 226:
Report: 27.5
